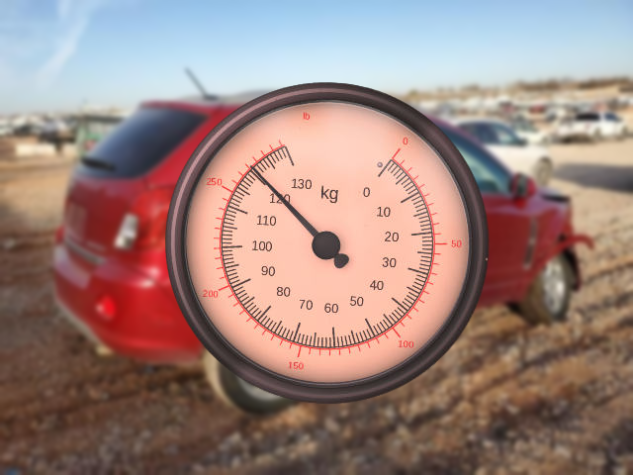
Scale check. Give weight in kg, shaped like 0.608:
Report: 121
